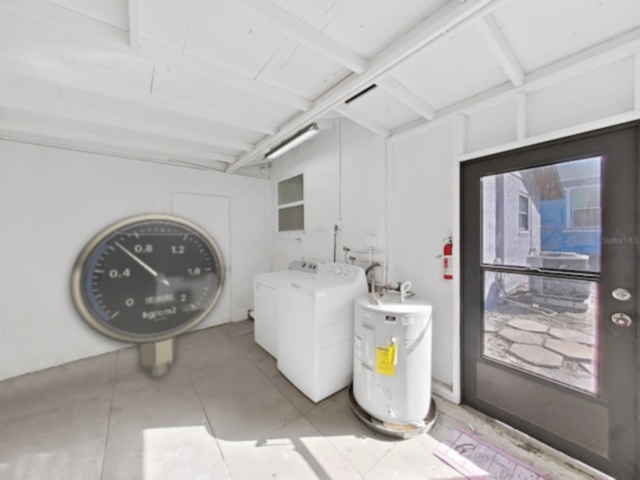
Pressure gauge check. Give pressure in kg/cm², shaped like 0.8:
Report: 0.65
